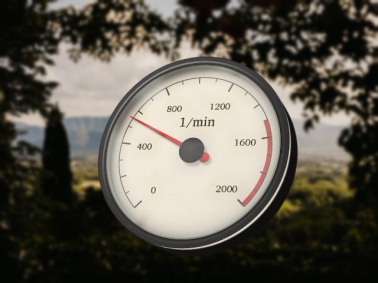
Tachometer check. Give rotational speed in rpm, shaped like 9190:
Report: 550
